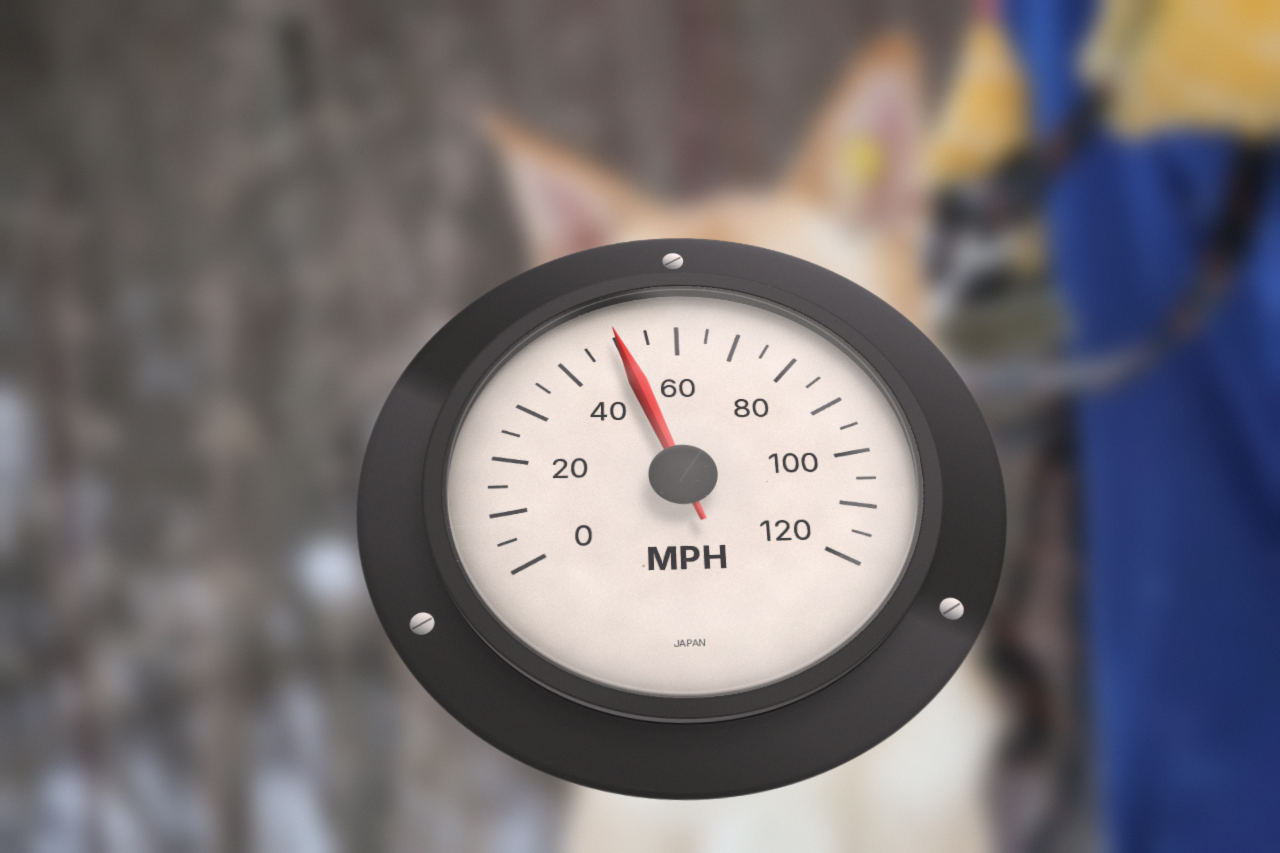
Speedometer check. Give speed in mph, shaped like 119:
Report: 50
